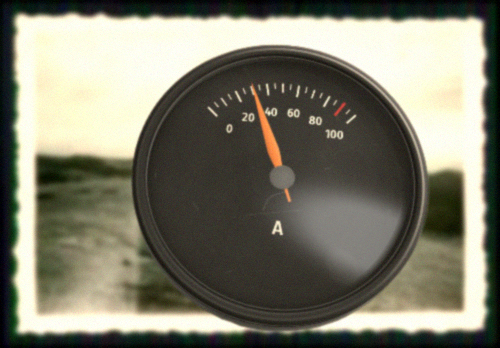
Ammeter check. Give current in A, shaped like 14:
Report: 30
